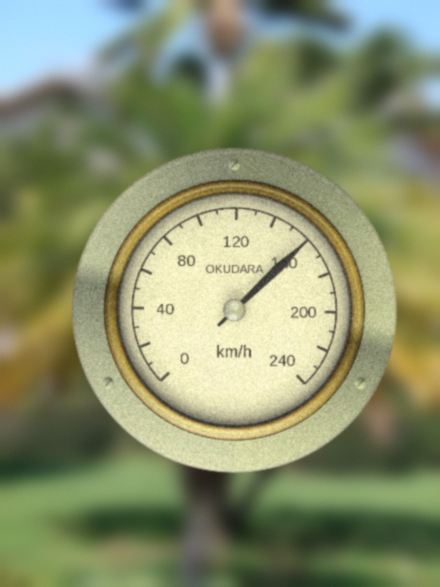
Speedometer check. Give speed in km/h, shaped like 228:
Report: 160
